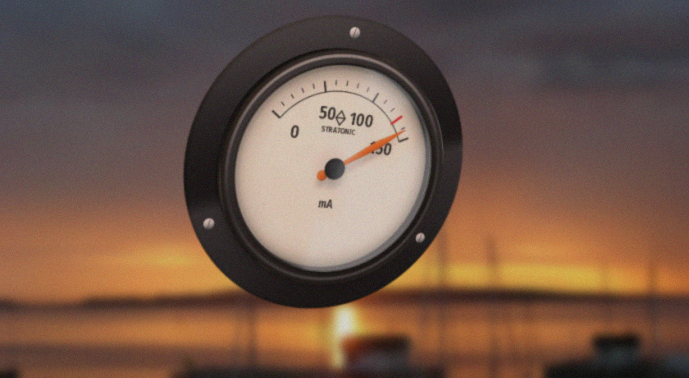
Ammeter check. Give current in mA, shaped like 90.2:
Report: 140
